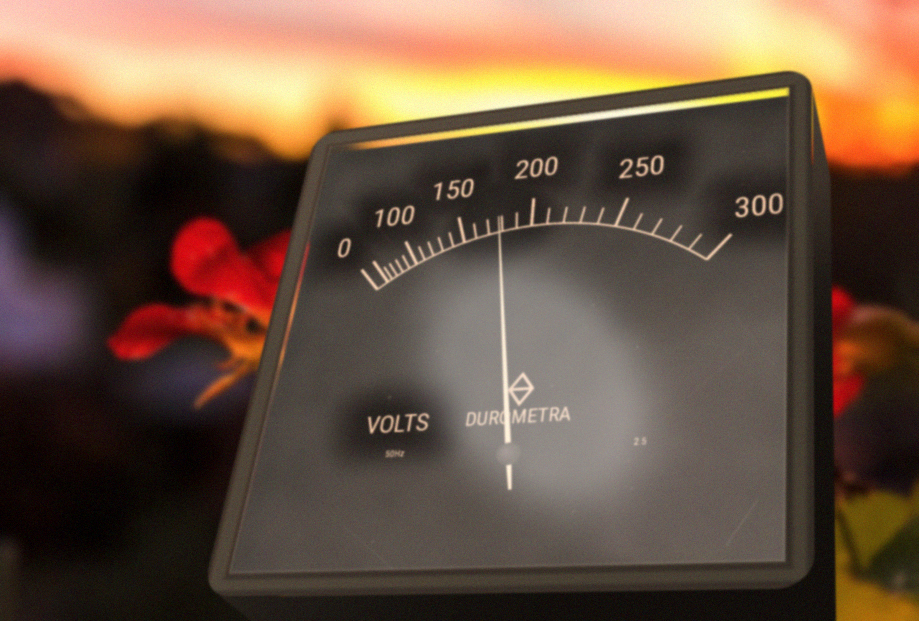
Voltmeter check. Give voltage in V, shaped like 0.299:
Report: 180
